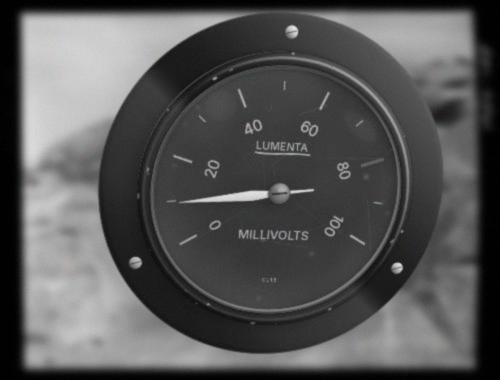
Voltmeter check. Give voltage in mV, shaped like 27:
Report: 10
